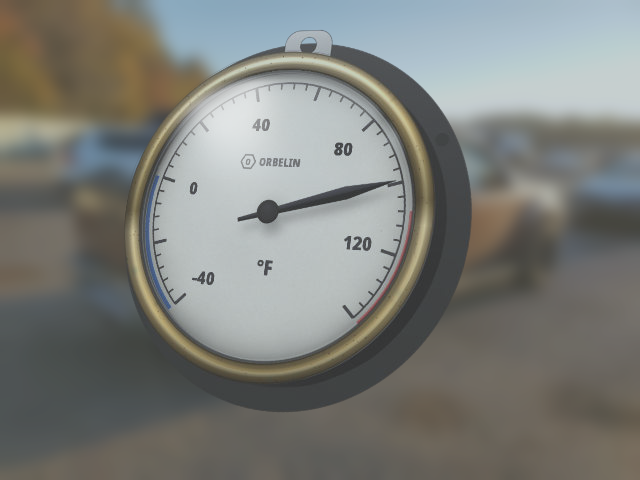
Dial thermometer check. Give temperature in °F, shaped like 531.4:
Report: 100
